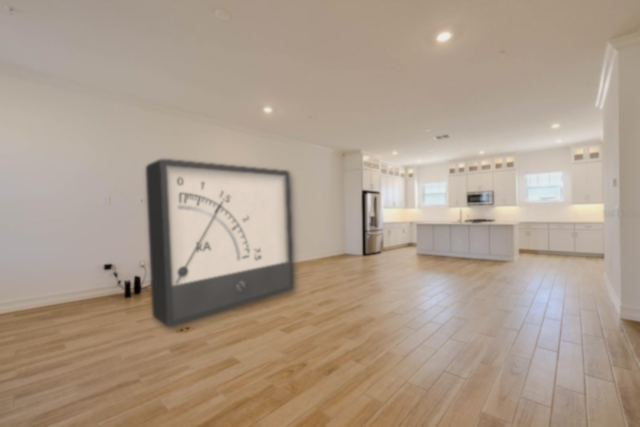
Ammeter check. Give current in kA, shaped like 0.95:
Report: 1.5
